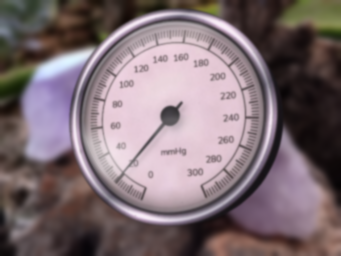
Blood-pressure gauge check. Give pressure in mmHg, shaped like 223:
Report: 20
